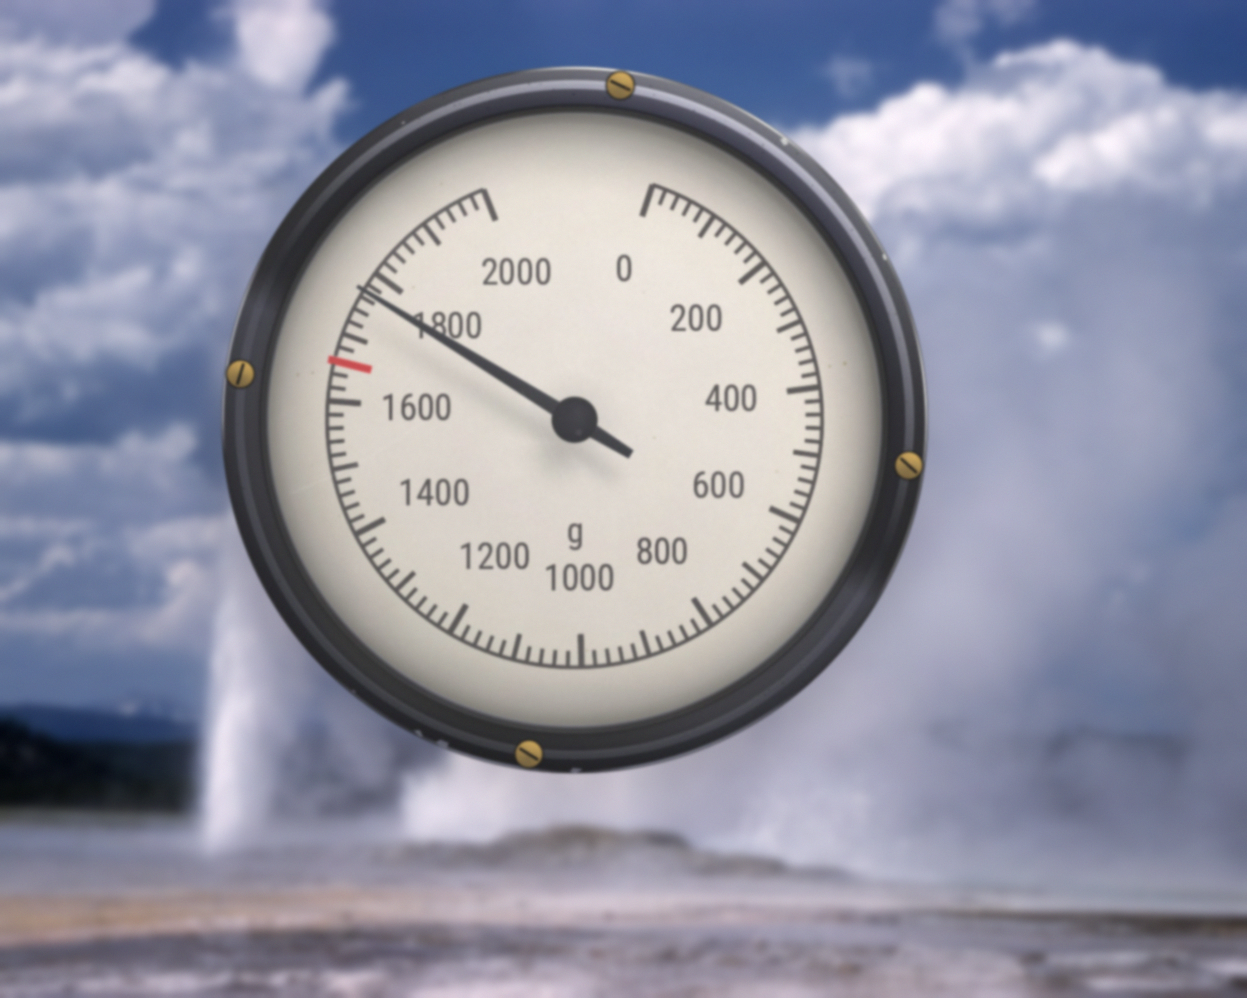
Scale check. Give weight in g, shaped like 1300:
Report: 1770
